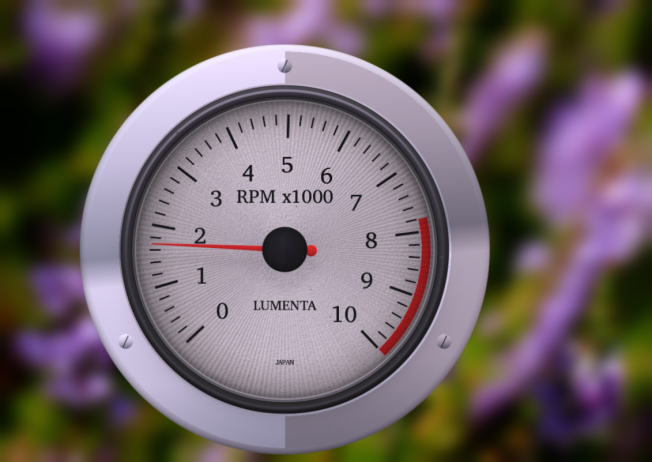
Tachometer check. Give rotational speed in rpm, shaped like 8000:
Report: 1700
